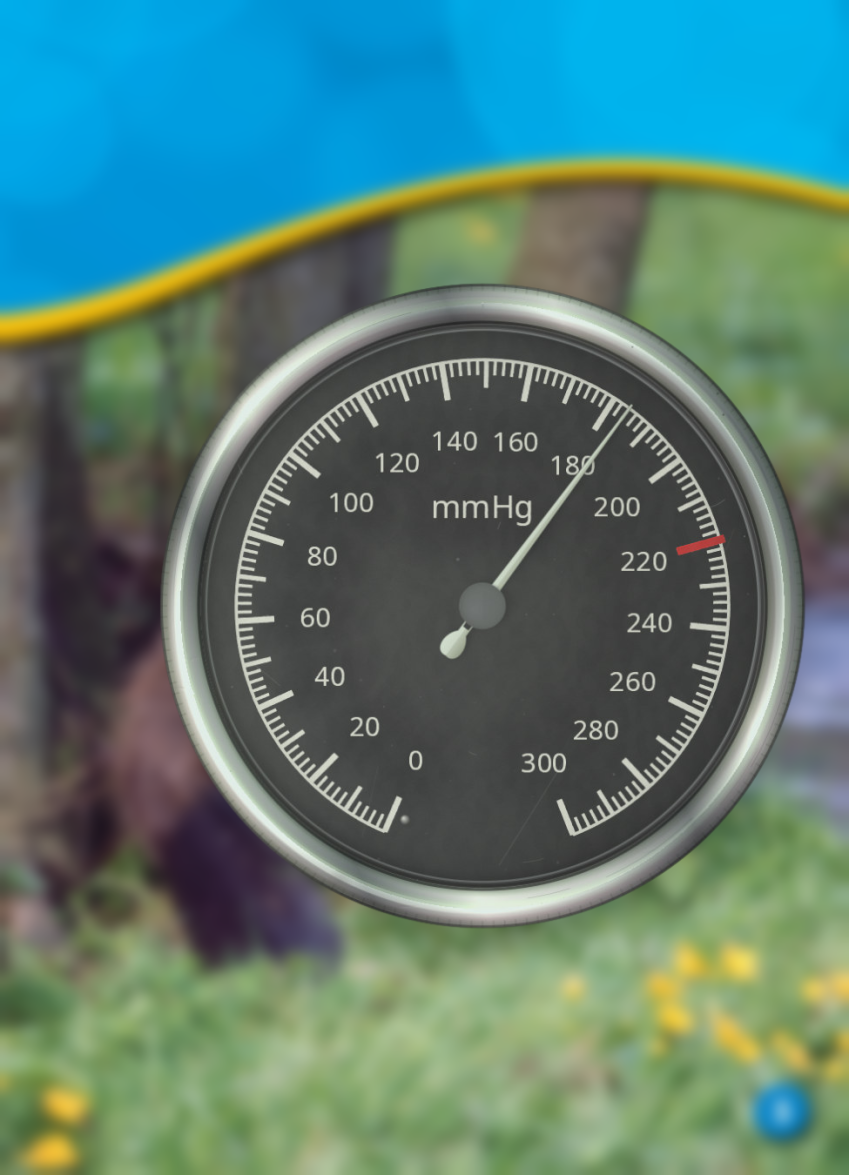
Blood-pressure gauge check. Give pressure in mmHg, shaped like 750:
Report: 184
